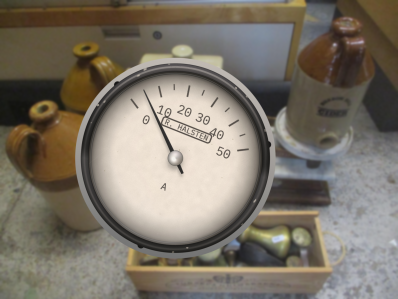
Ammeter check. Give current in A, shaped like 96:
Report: 5
